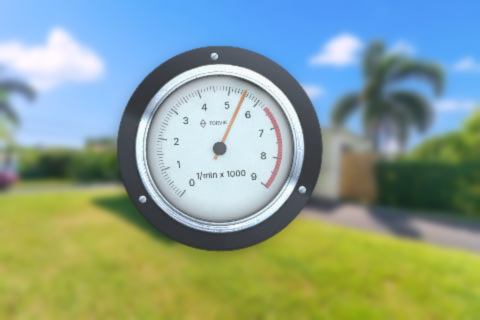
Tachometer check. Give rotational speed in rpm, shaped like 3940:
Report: 5500
